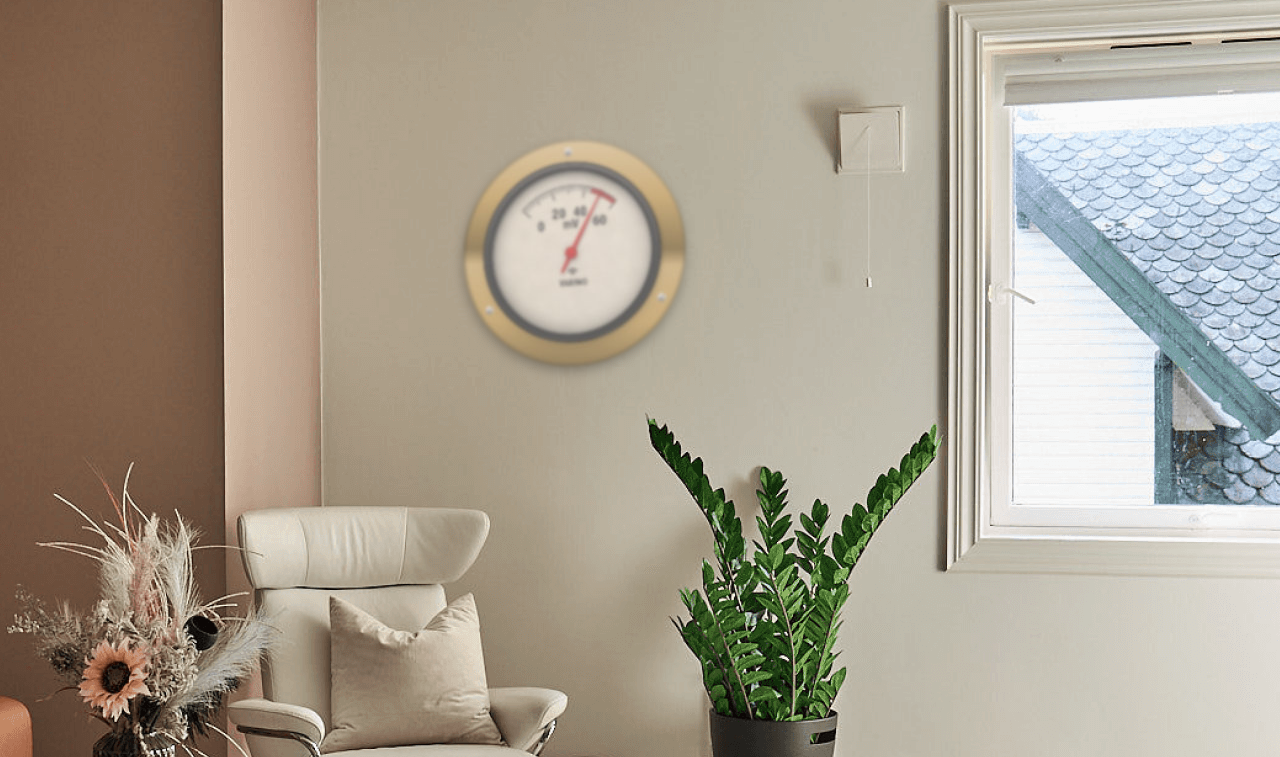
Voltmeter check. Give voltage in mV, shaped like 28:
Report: 50
